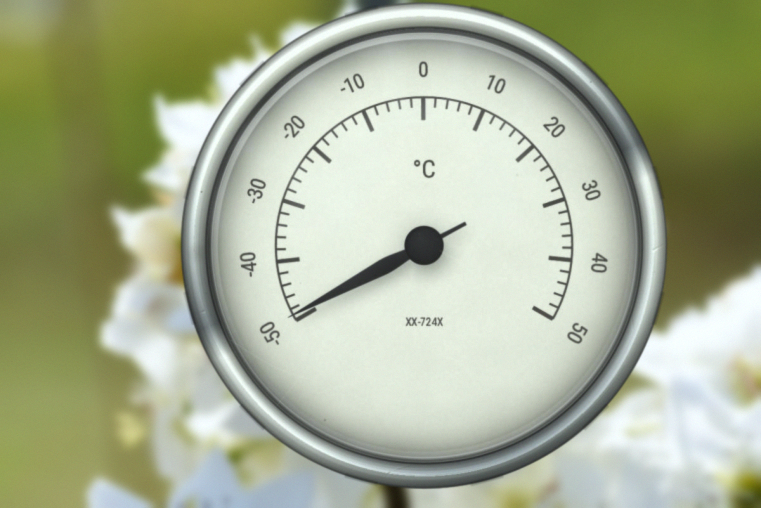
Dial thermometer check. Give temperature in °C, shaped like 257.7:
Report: -49
